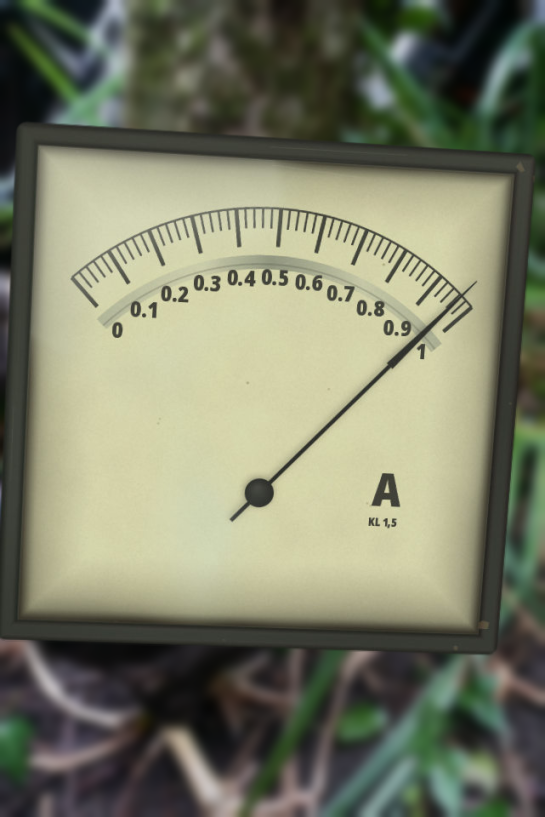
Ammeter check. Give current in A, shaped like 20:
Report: 0.96
